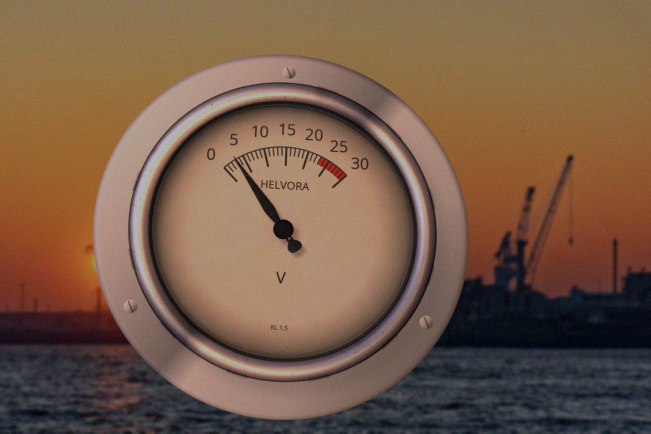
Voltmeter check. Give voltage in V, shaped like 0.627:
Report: 3
